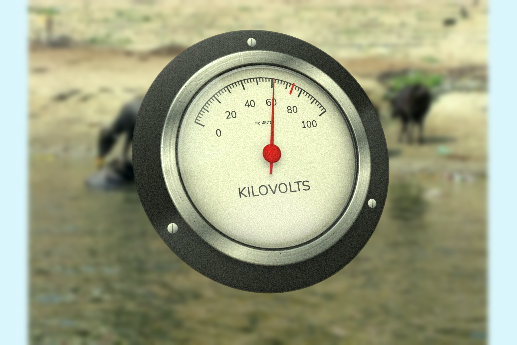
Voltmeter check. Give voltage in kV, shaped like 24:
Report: 60
